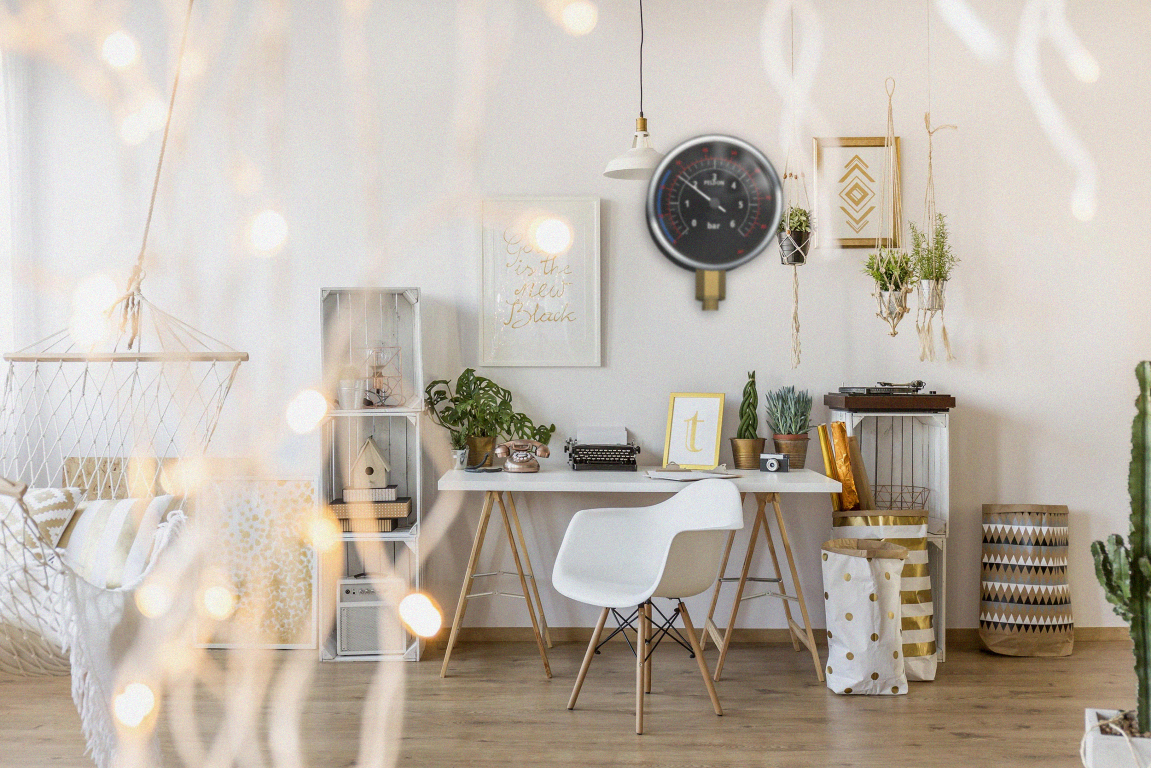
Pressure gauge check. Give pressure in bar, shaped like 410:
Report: 1.8
